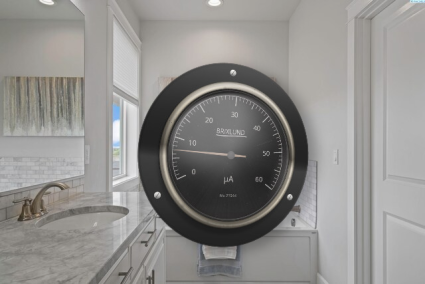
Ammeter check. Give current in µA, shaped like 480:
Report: 7
